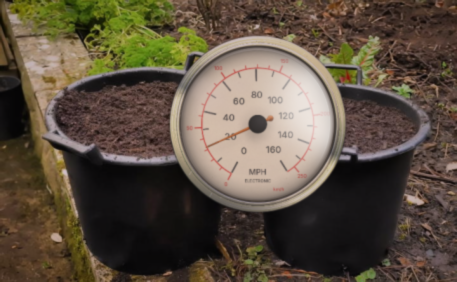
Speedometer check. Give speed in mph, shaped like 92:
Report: 20
